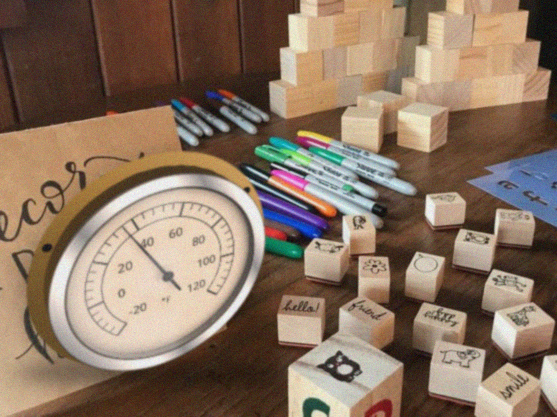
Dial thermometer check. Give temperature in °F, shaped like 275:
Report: 36
